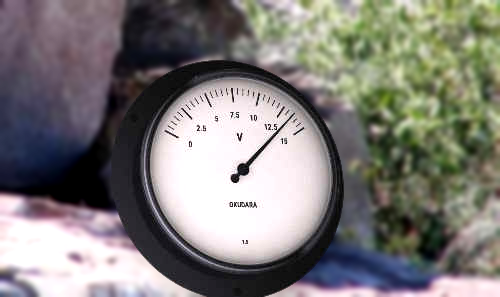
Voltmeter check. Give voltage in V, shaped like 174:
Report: 13.5
